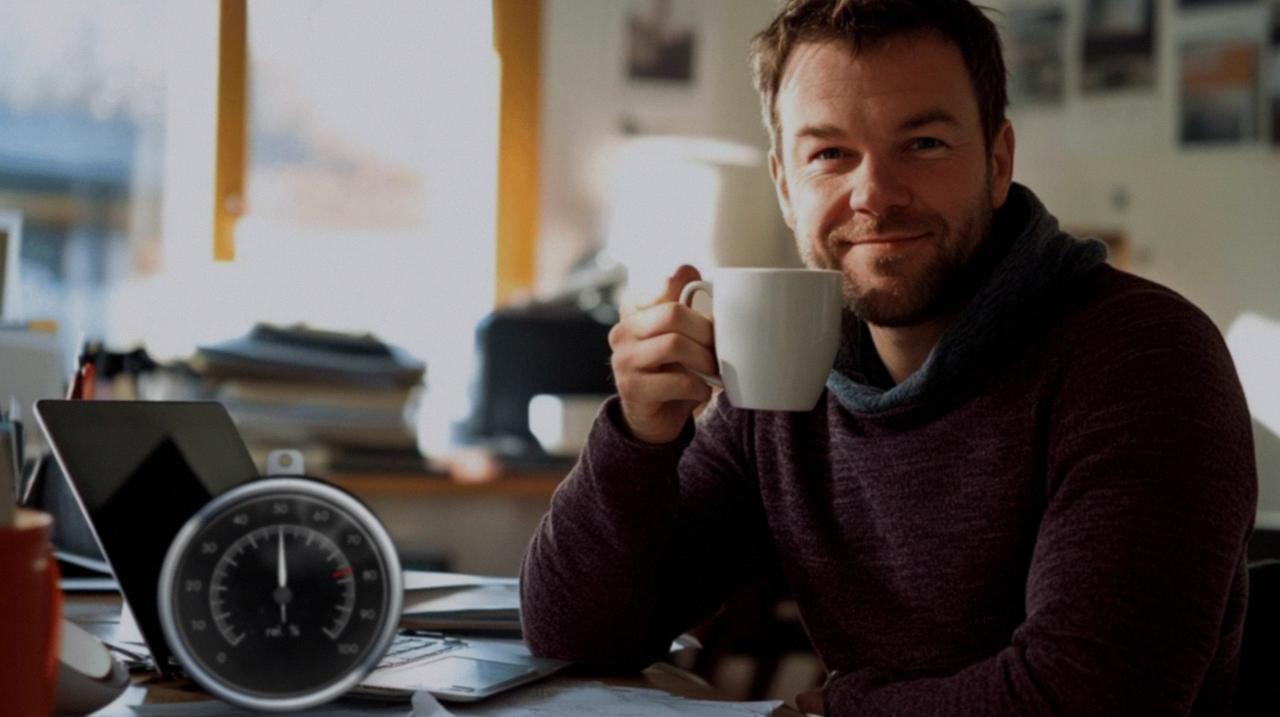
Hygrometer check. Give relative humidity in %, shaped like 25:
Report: 50
